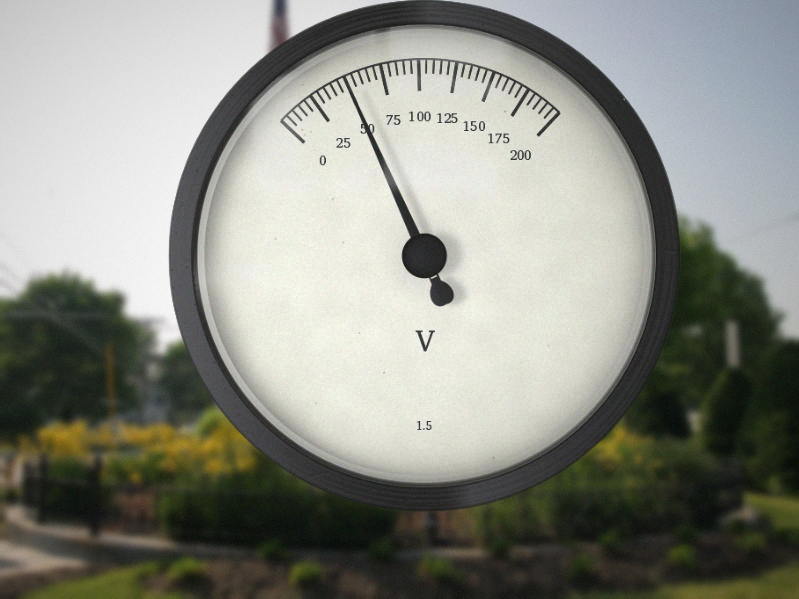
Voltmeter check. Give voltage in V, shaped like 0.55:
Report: 50
